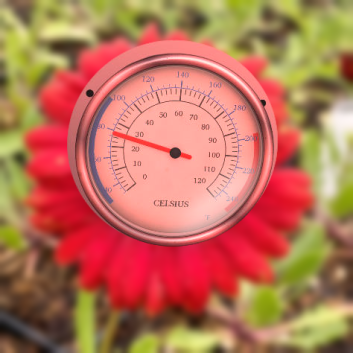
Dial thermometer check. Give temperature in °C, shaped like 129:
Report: 26
